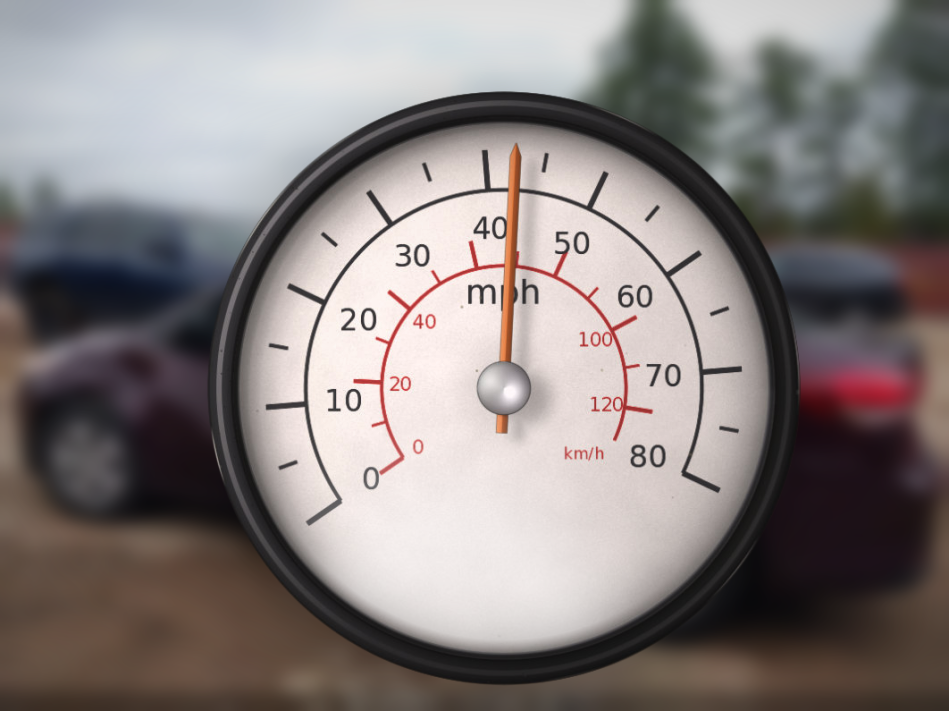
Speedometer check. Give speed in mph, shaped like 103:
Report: 42.5
